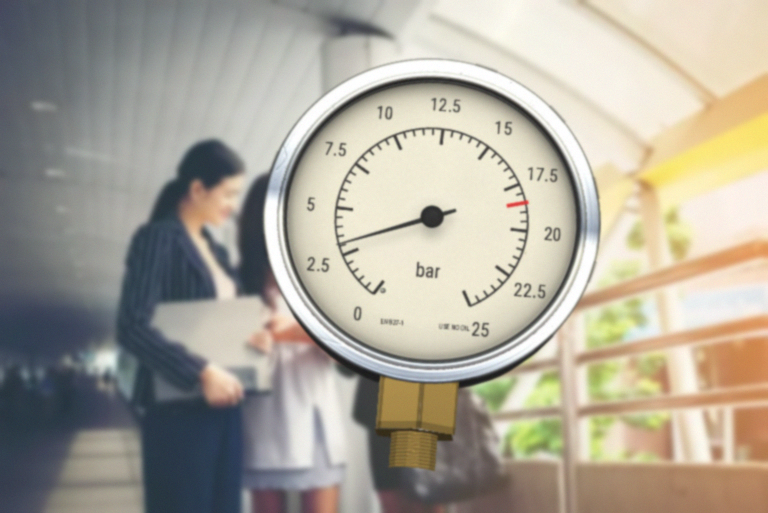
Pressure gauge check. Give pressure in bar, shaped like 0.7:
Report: 3
